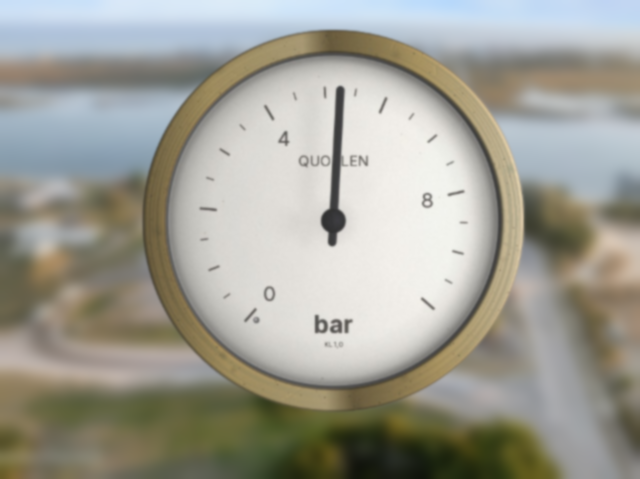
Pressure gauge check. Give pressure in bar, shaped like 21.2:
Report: 5.25
